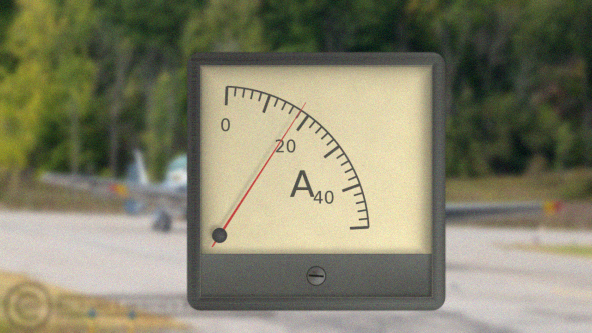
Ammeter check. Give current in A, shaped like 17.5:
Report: 18
